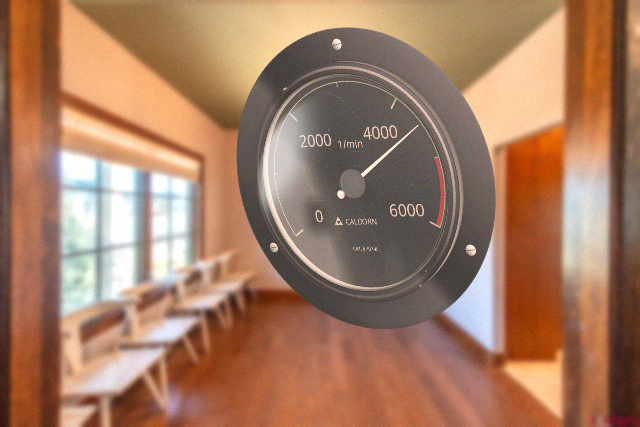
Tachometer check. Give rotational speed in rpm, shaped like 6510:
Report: 4500
